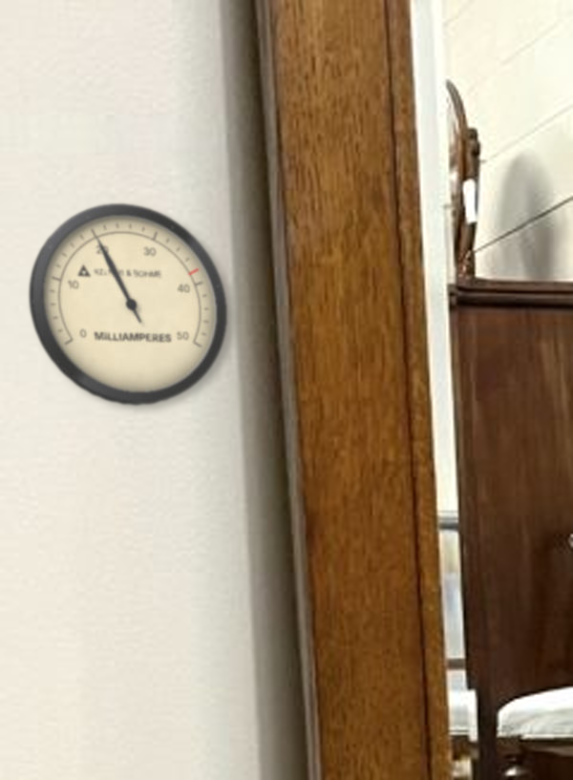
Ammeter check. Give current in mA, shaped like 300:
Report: 20
